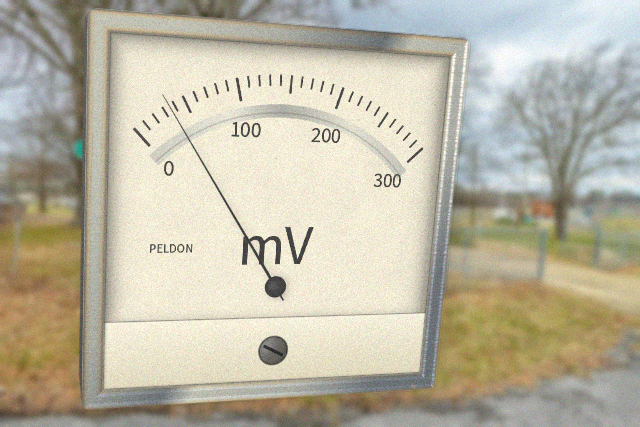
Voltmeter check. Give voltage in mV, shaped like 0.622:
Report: 35
